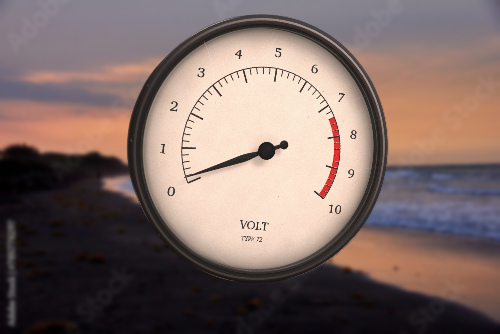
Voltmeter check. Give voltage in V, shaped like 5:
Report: 0.2
